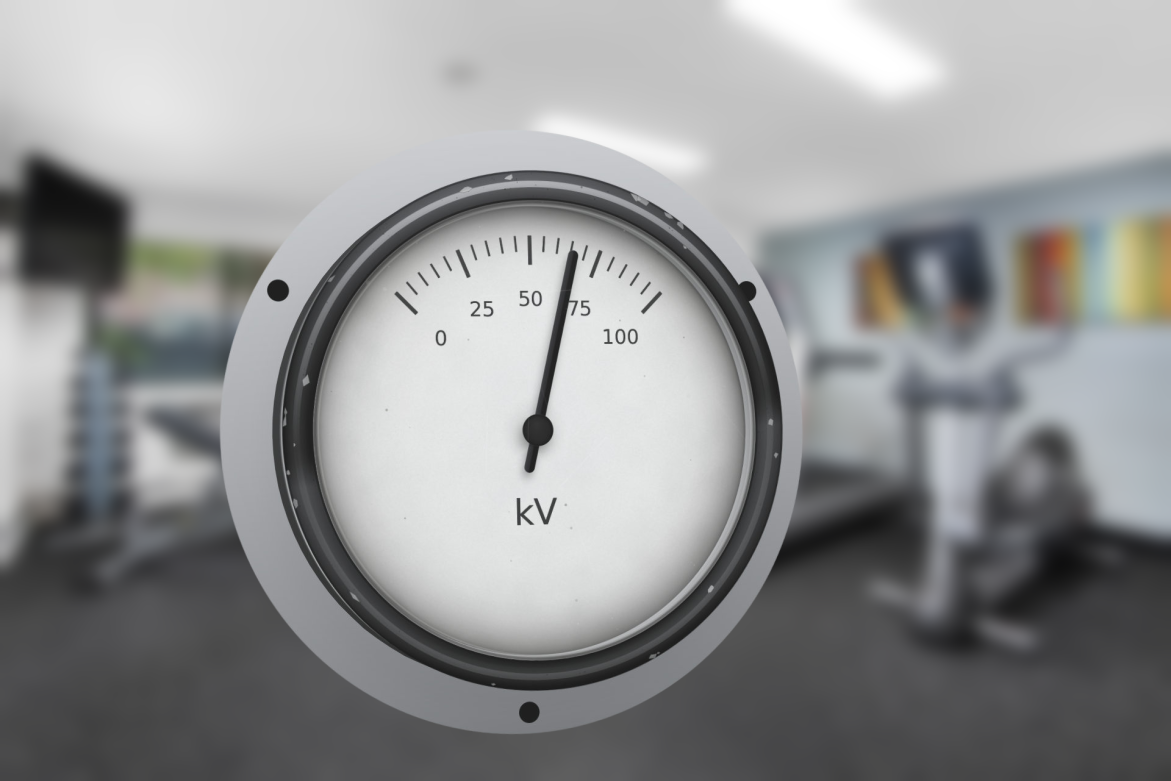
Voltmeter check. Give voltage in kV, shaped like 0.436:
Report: 65
